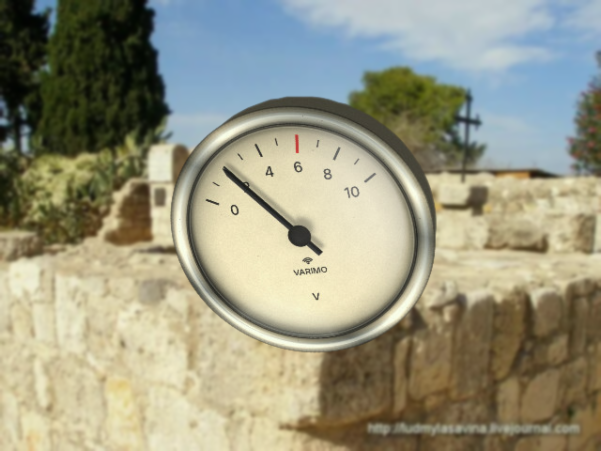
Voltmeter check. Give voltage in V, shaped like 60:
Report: 2
